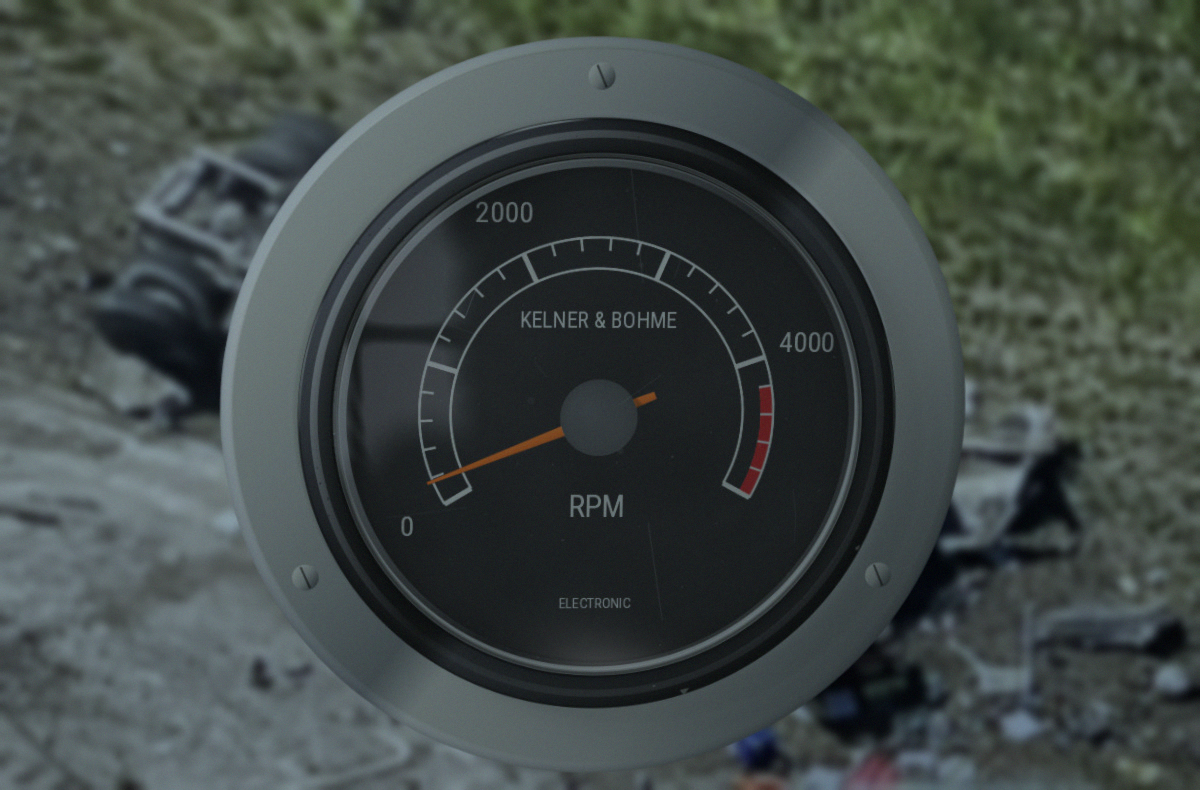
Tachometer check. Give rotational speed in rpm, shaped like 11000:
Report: 200
